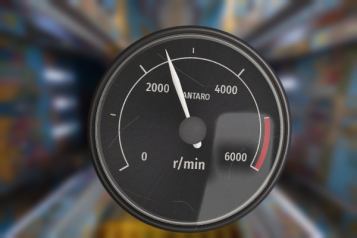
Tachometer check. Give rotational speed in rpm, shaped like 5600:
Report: 2500
